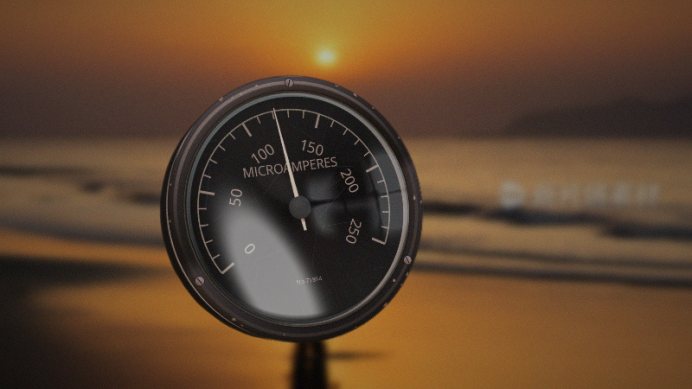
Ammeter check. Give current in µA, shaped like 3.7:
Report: 120
